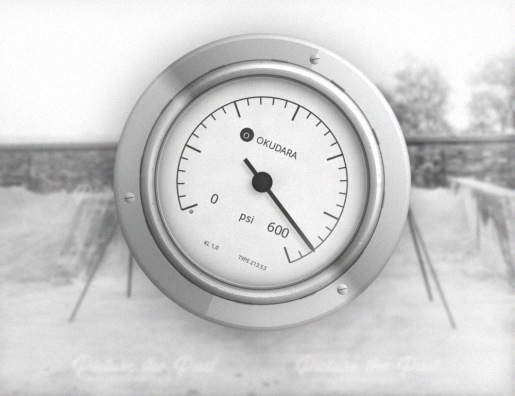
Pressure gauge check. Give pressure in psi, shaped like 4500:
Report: 560
